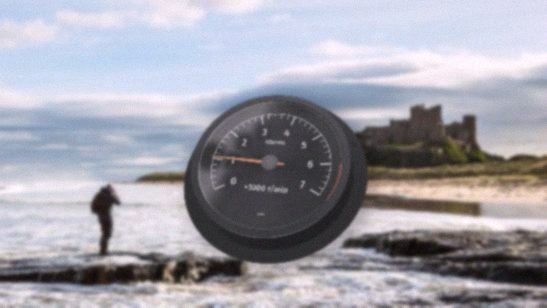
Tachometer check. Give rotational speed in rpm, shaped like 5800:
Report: 1000
